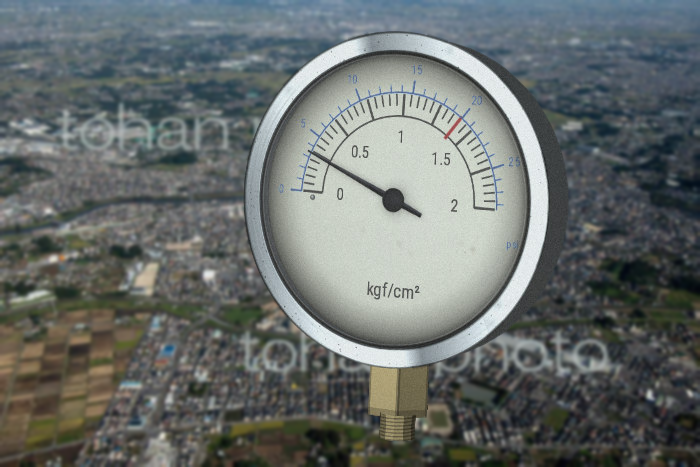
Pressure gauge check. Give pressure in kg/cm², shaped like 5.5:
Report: 0.25
